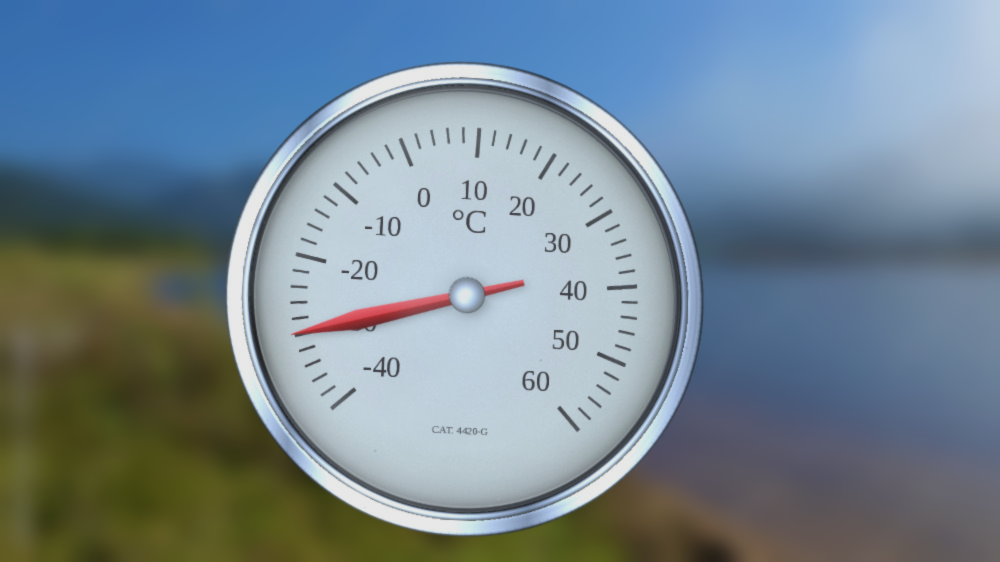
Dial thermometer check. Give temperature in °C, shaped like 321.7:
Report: -30
